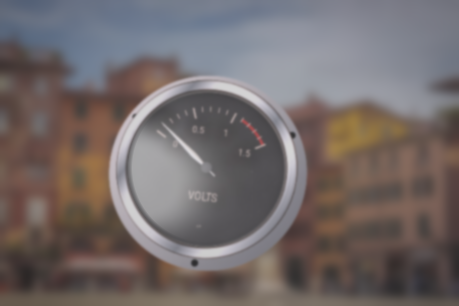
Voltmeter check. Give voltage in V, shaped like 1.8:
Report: 0.1
